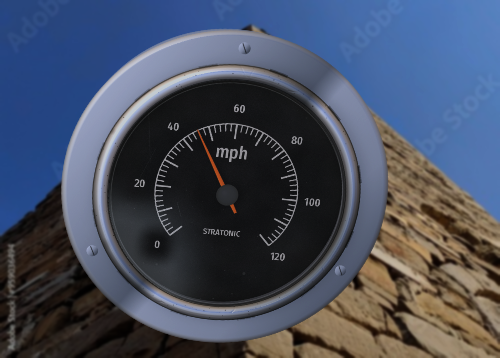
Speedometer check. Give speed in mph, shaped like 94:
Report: 46
